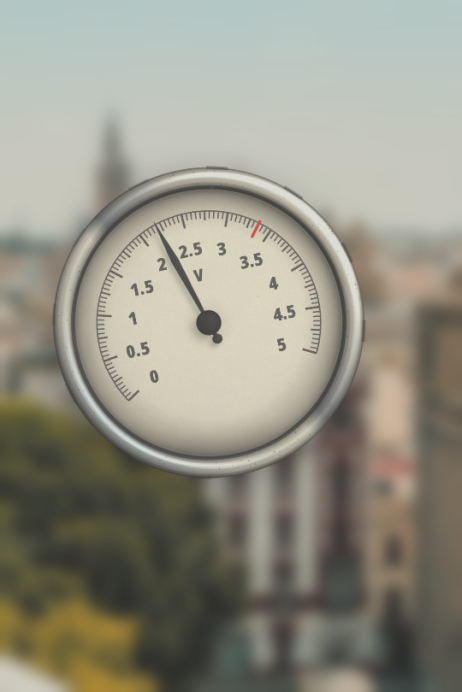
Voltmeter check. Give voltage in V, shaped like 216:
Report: 2.2
